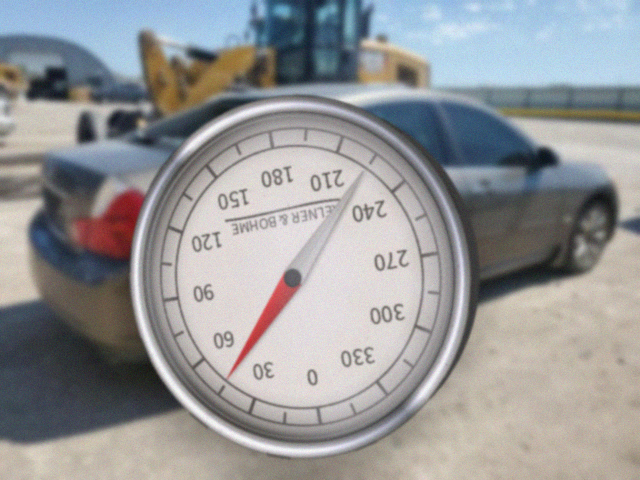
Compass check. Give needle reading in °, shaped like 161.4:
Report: 45
